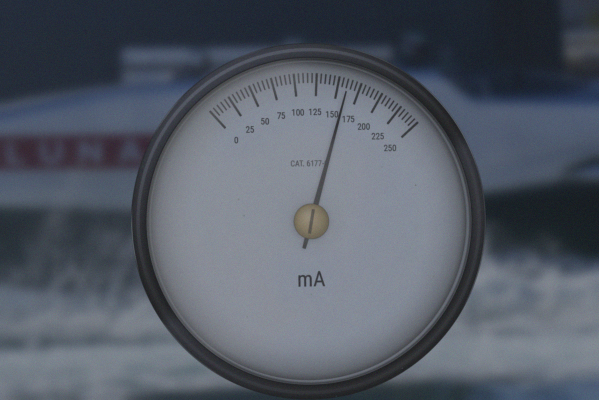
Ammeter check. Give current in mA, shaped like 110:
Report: 160
